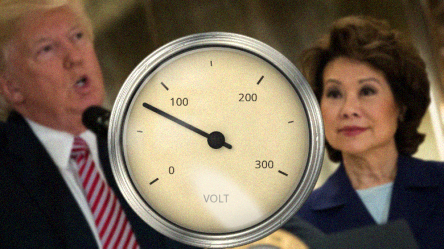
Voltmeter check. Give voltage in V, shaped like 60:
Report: 75
